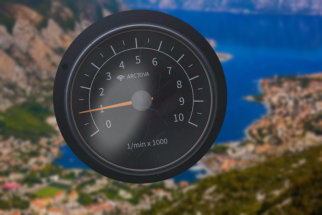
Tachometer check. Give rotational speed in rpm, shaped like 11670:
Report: 1000
